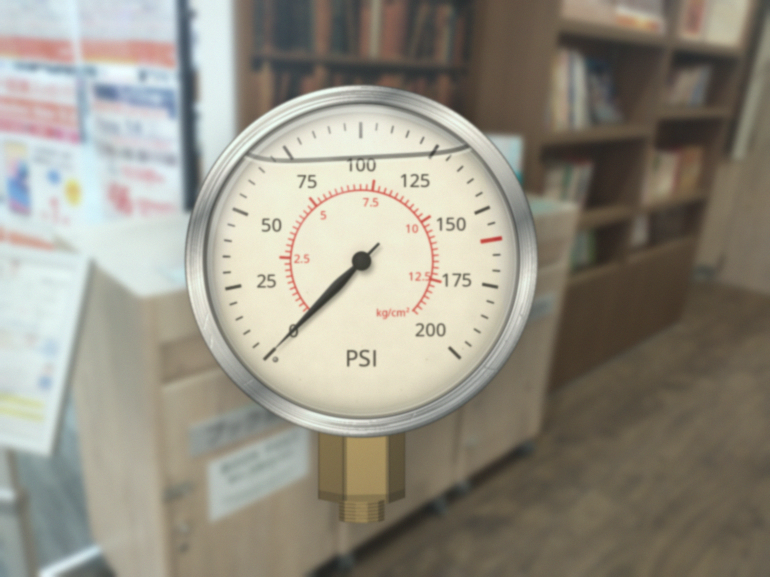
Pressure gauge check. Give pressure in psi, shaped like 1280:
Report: 0
